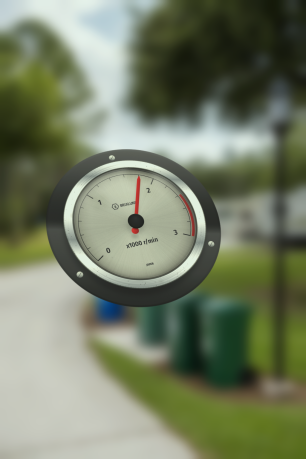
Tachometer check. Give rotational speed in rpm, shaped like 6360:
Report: 1800
